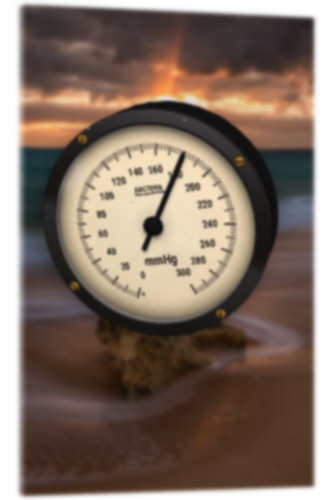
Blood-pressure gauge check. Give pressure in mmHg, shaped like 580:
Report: 180
